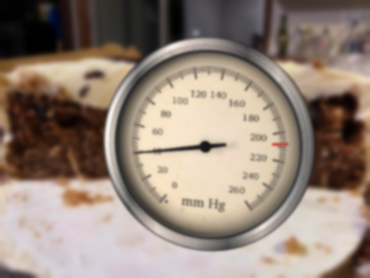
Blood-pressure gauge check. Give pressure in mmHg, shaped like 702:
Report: 40
